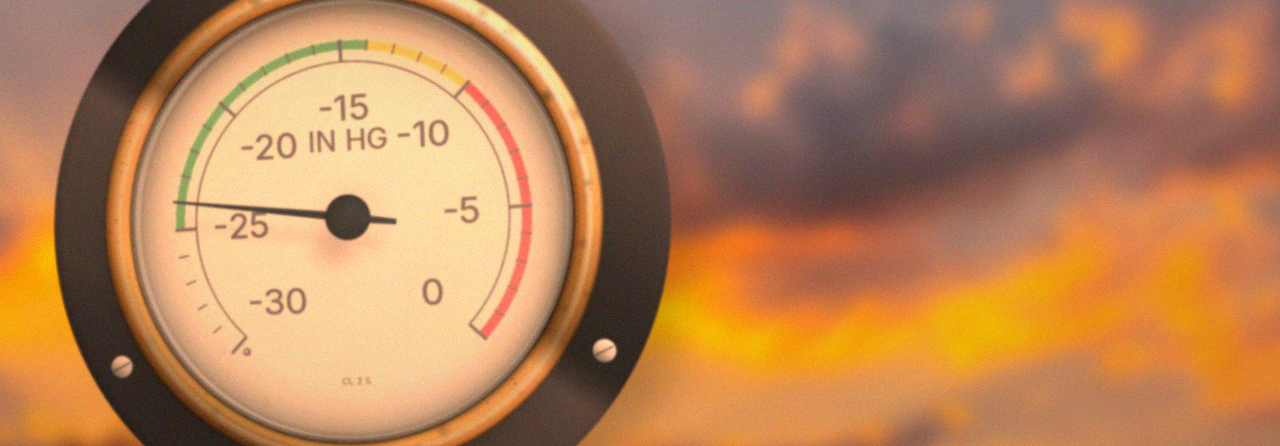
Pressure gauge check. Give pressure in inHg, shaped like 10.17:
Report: -24
